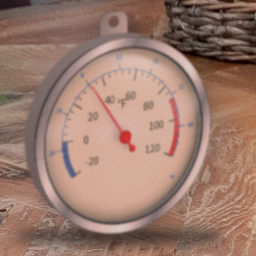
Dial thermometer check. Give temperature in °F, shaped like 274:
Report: 32
